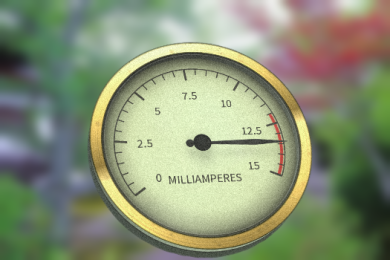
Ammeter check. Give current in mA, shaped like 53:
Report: 13.5
